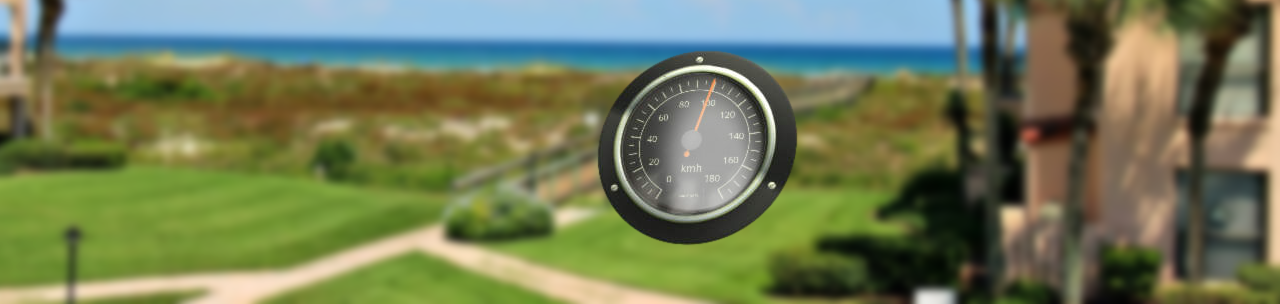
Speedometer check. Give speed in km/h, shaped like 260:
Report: 100
